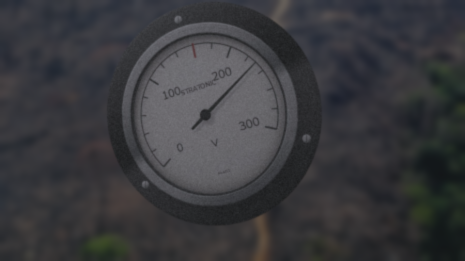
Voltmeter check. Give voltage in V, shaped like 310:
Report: 230
